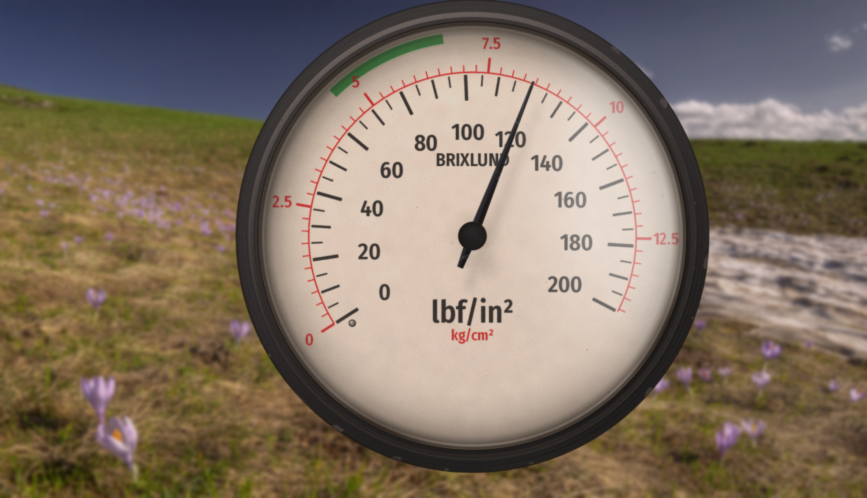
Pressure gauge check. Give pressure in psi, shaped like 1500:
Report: 120
